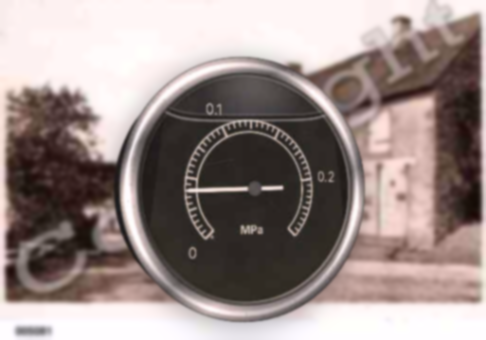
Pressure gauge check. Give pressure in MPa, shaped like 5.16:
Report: 0.04
